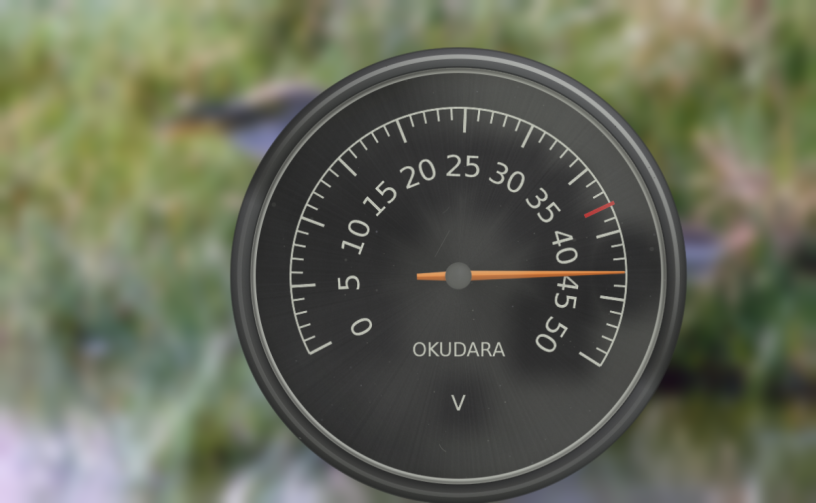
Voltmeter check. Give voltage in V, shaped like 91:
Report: 43
